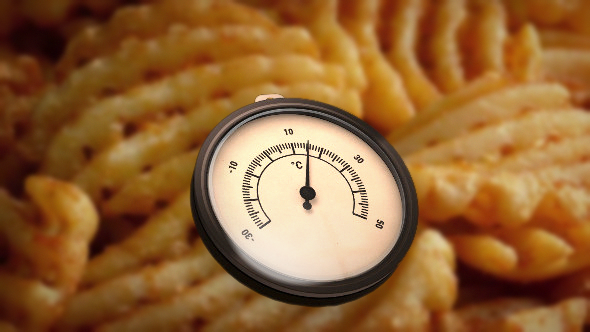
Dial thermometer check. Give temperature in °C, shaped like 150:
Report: 15
